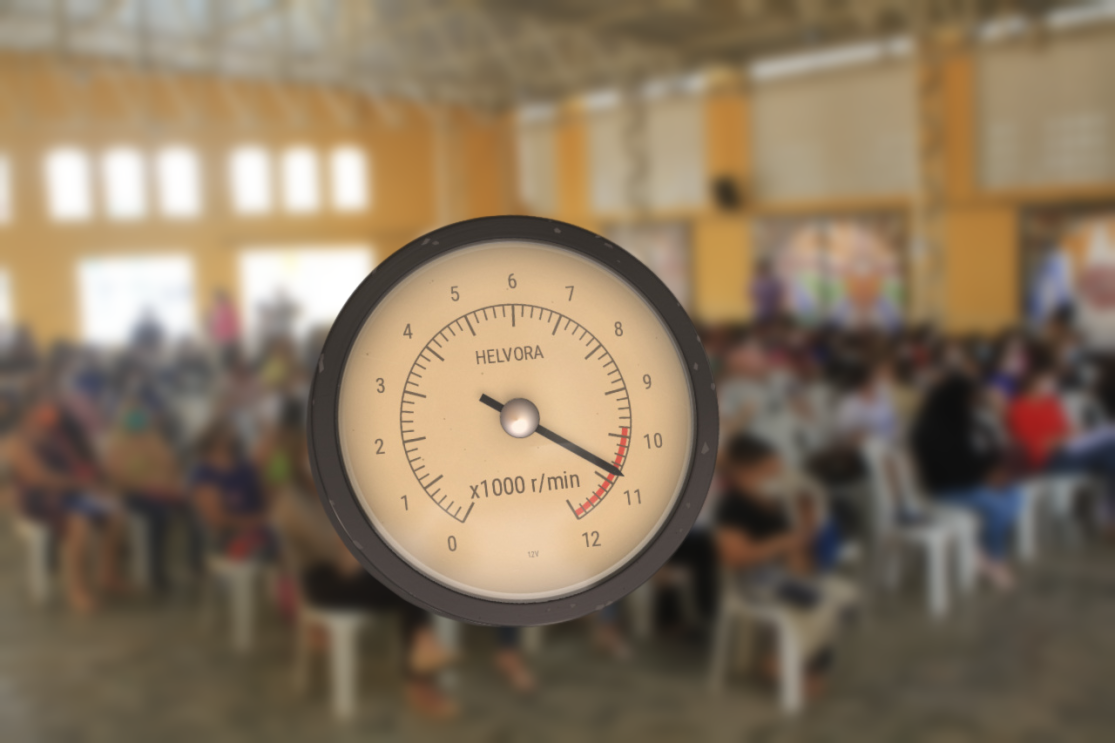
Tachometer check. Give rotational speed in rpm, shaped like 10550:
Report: 10800
